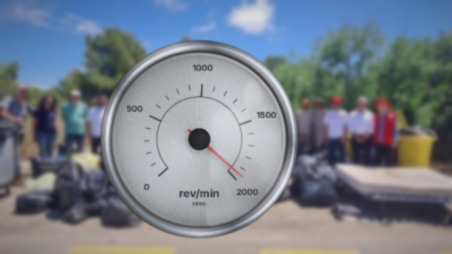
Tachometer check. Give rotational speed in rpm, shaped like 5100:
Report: 1950
